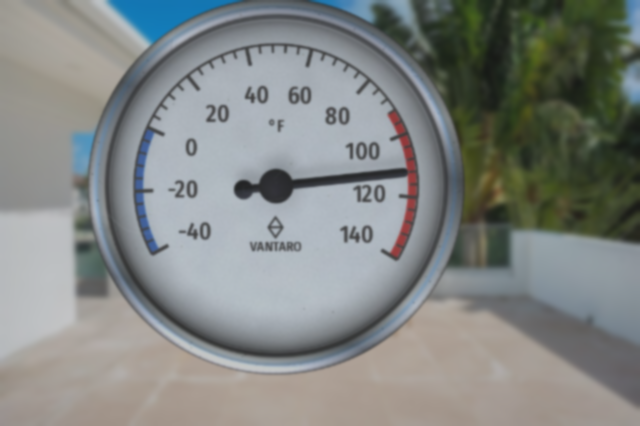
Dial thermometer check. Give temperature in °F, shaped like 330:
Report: 112
